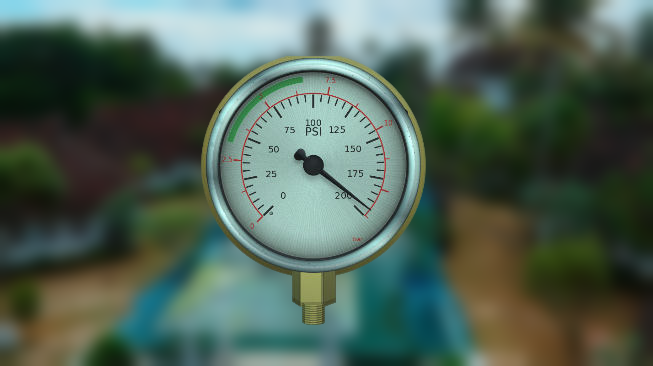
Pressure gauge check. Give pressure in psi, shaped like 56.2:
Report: 195
